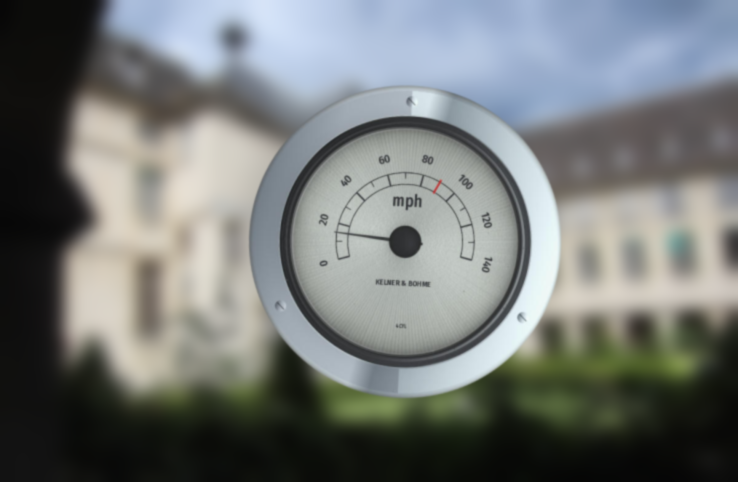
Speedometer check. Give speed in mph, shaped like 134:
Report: 15
